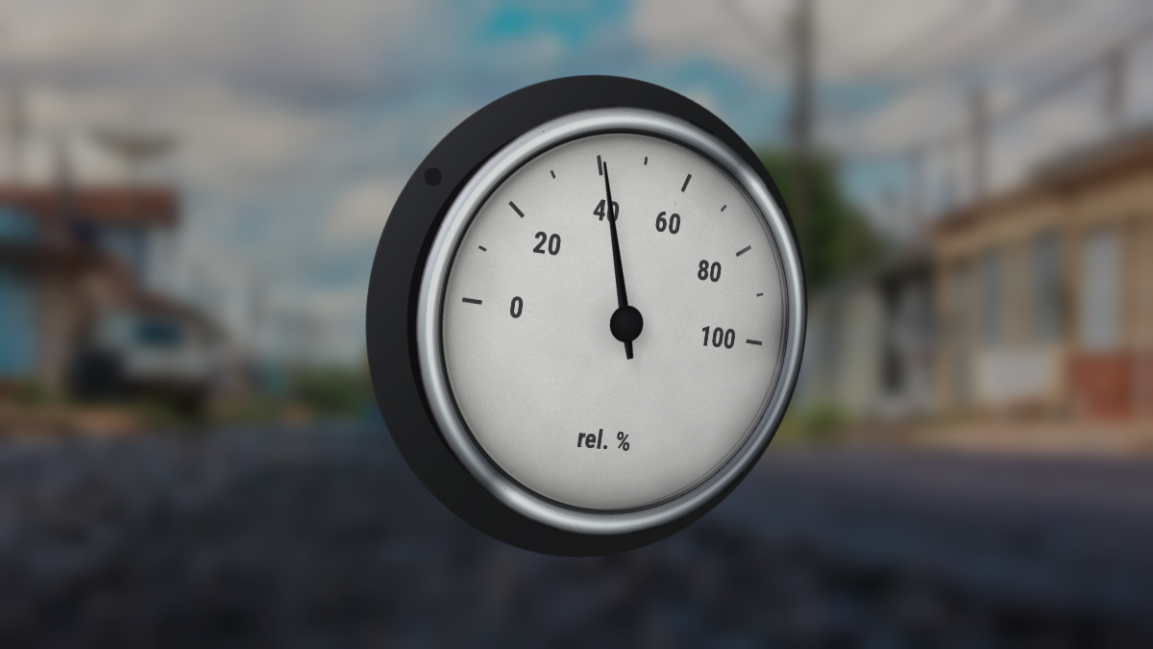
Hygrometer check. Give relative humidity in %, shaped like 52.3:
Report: 40
